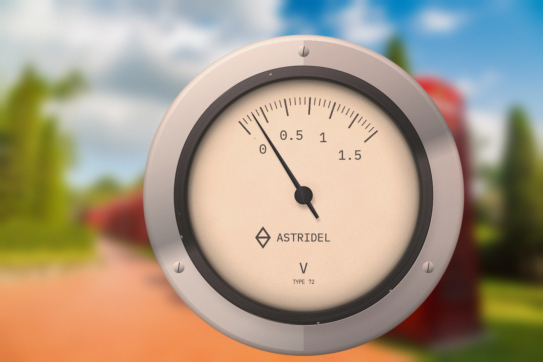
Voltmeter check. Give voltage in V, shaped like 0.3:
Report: 0.15
